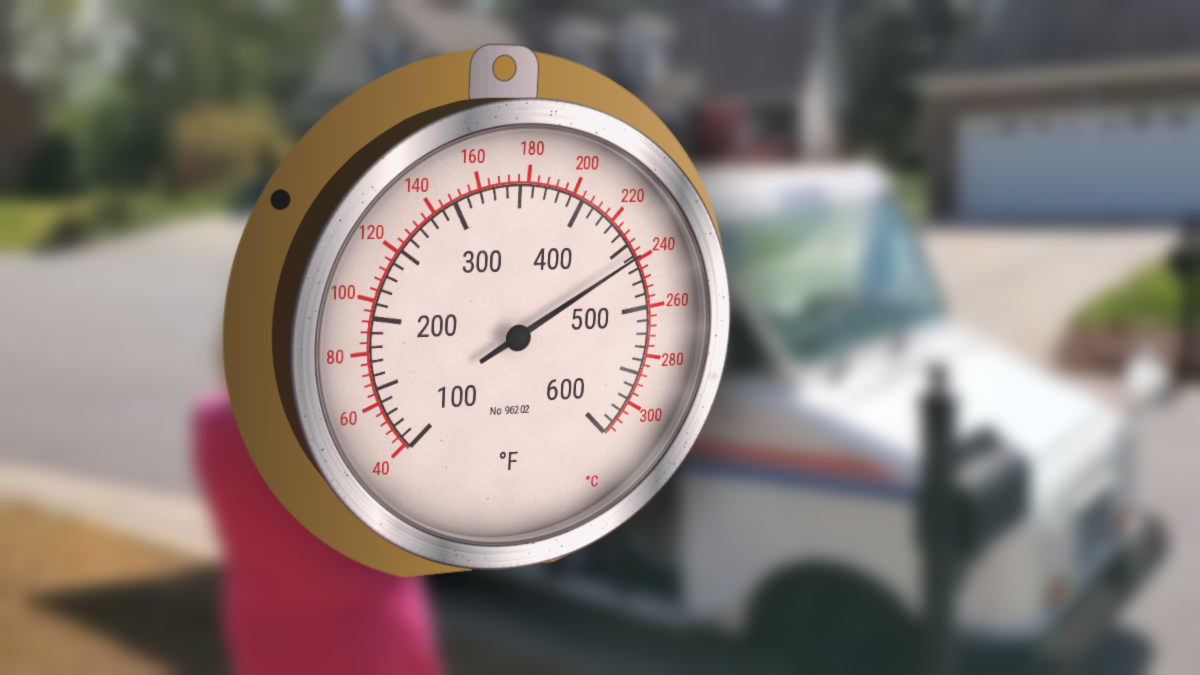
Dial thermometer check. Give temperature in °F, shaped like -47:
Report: 460
